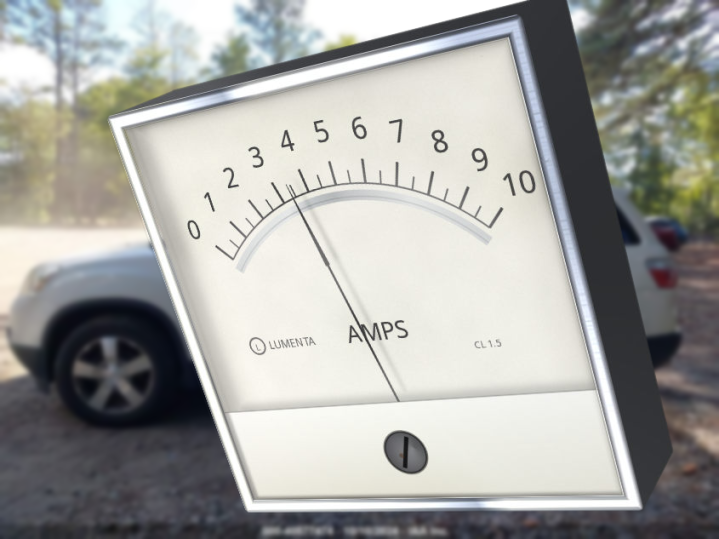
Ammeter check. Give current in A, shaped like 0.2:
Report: 3.5
